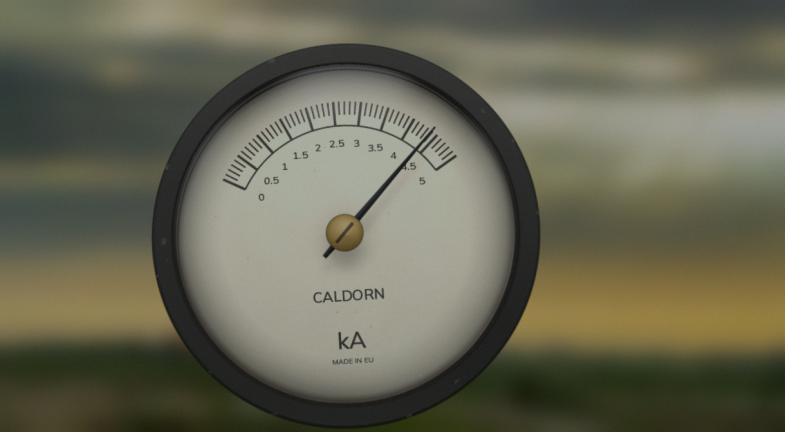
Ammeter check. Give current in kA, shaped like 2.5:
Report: 4.4
